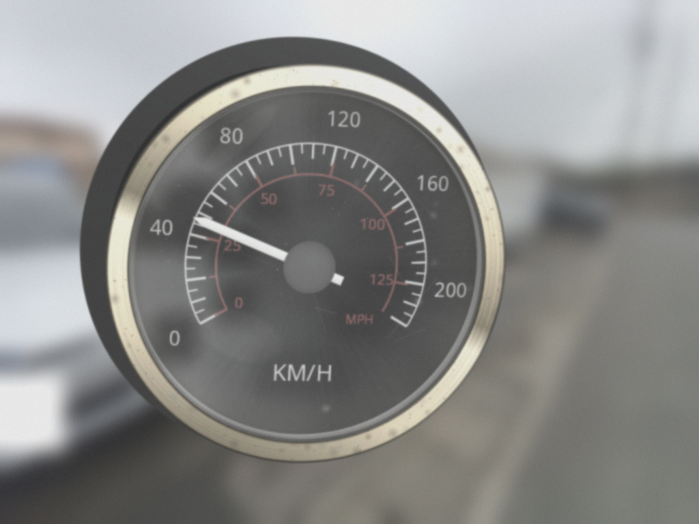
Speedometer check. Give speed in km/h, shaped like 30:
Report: 47.5
